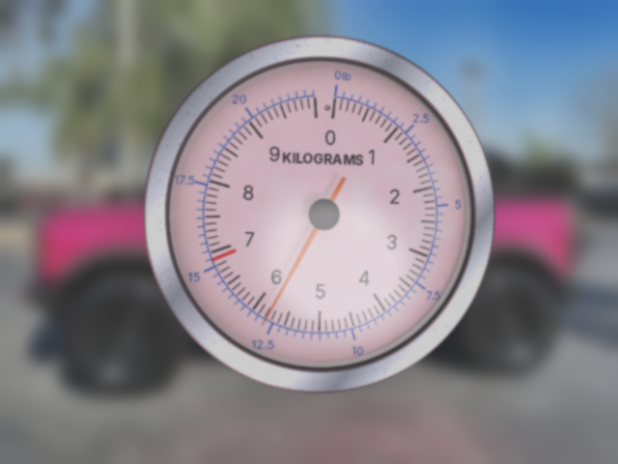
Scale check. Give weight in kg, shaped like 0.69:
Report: 5.8
